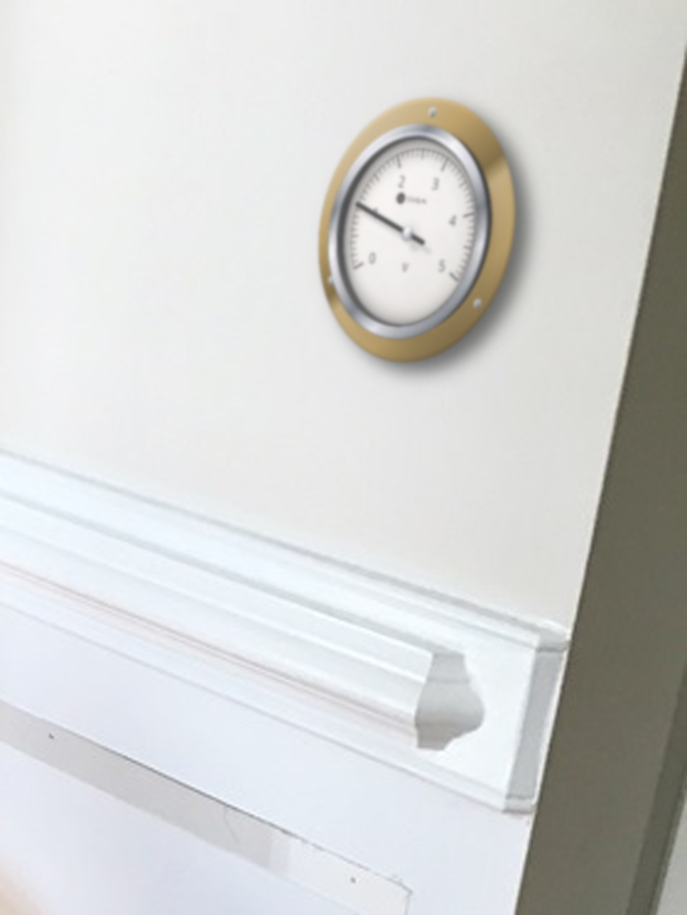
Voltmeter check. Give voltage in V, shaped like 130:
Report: 1
